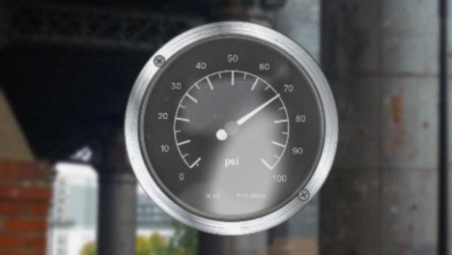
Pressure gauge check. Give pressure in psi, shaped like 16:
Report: 70
